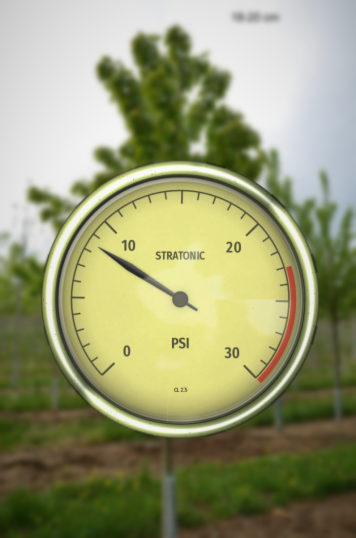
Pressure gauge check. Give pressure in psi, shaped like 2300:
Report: 8.5
